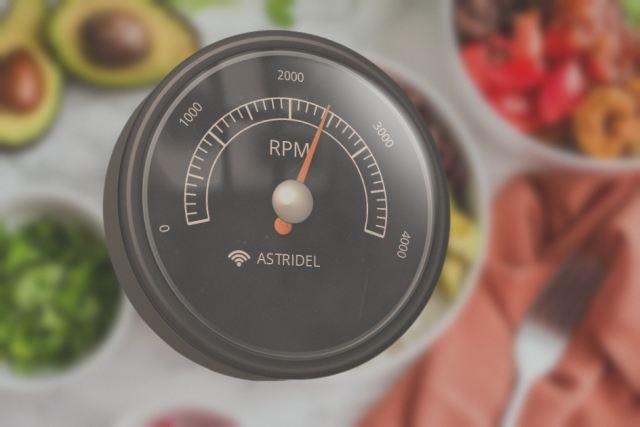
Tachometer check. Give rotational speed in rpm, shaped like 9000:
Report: 2400
